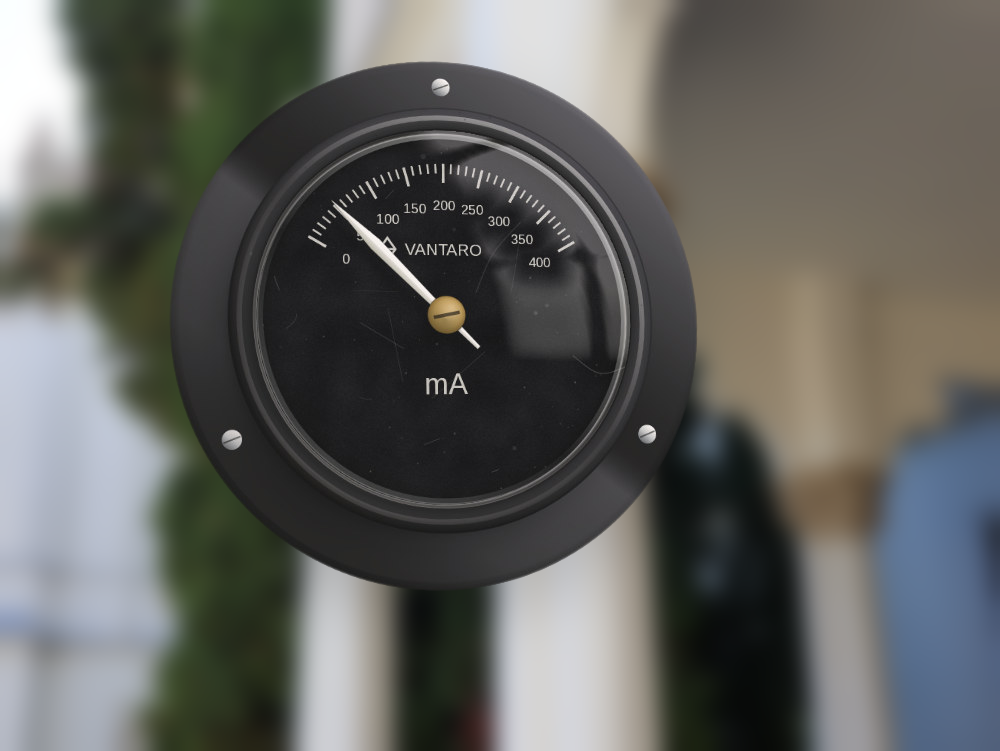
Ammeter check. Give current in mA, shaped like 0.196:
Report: 50
